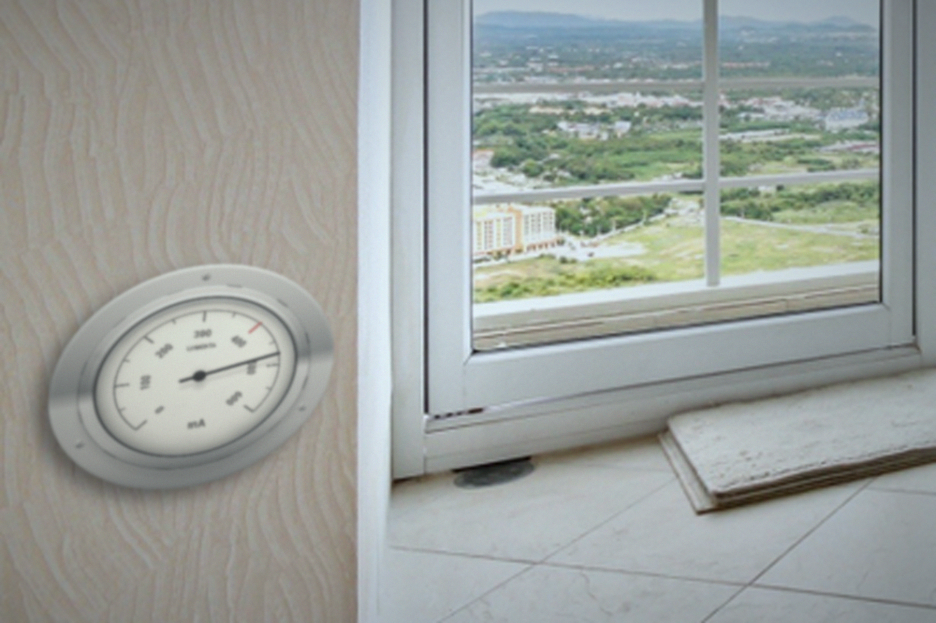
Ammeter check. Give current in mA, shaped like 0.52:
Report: 475
